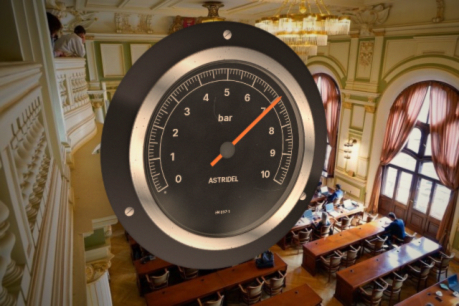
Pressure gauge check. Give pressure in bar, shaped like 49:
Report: 7
